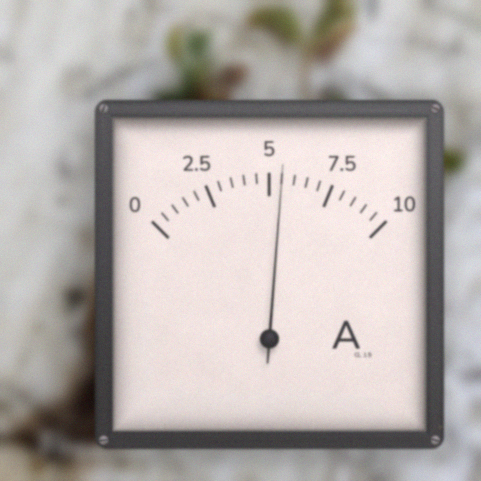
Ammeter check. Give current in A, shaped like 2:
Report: 5.5
